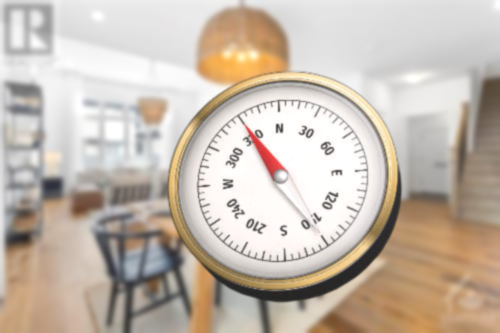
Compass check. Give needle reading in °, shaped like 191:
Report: 330
